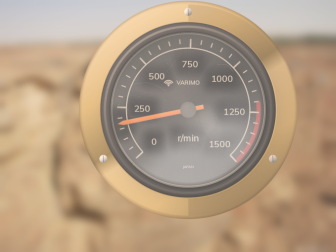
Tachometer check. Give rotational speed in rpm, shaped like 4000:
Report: 175
